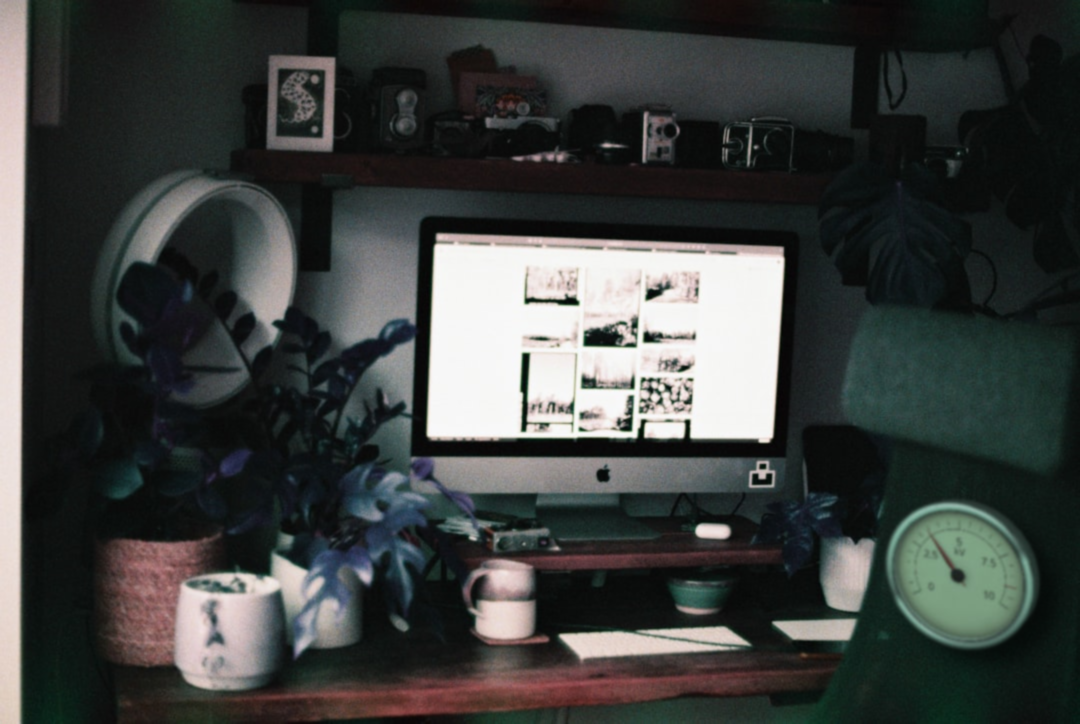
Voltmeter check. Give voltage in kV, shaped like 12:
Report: 3.5
